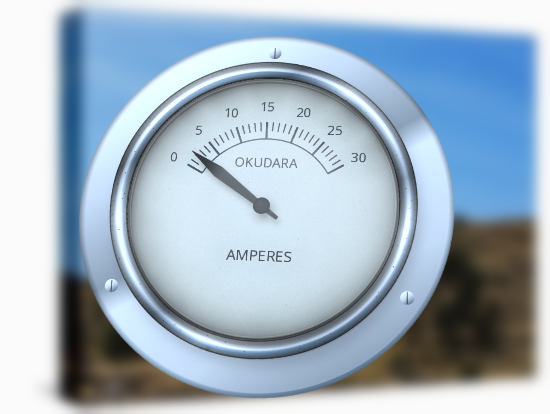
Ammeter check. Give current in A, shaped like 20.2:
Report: 2
